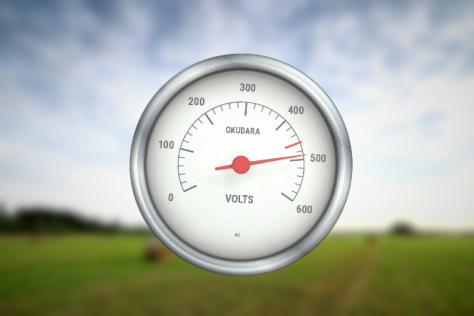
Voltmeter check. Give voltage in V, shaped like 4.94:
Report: 490
